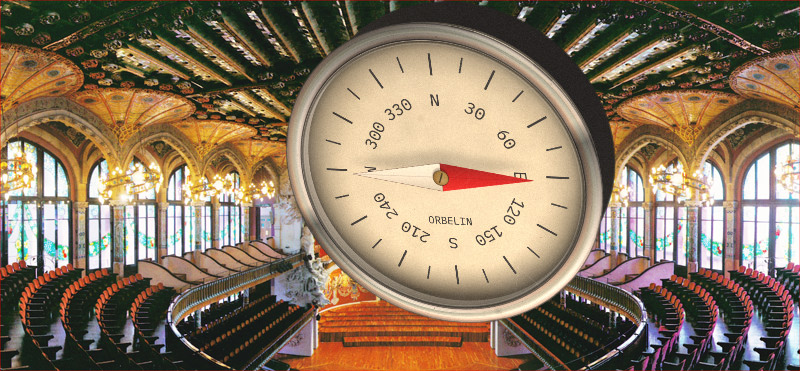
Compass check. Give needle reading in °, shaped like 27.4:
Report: 90
